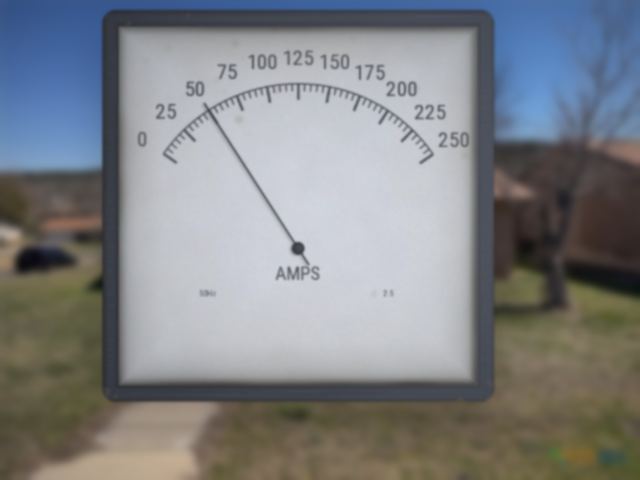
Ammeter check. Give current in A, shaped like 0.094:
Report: 50
